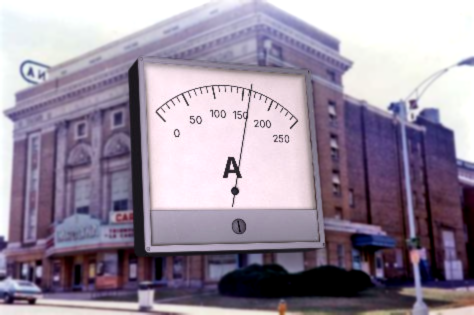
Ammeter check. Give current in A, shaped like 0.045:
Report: 160
